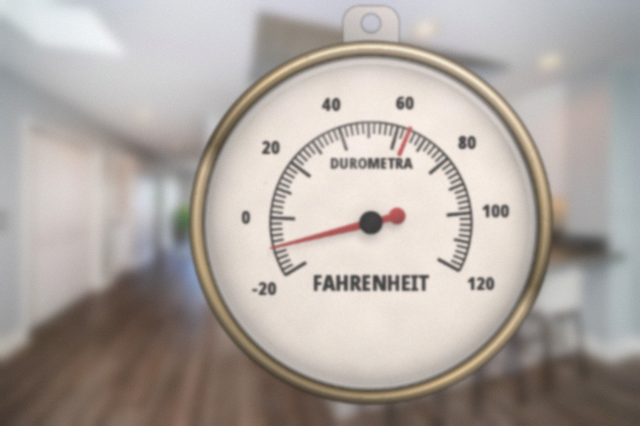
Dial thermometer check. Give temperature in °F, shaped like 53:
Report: -10
